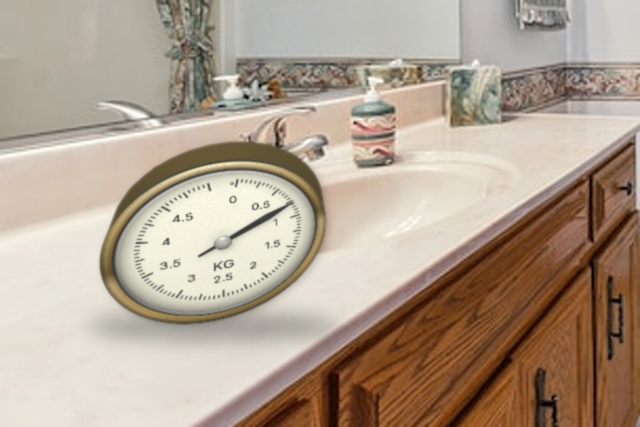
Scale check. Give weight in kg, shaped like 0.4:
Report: 0.75
